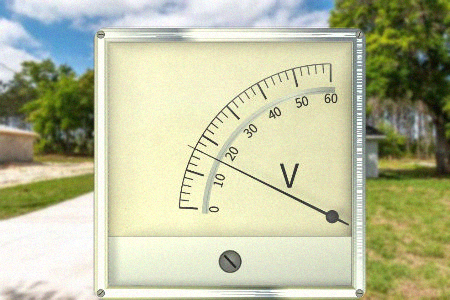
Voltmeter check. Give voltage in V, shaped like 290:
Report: 16
